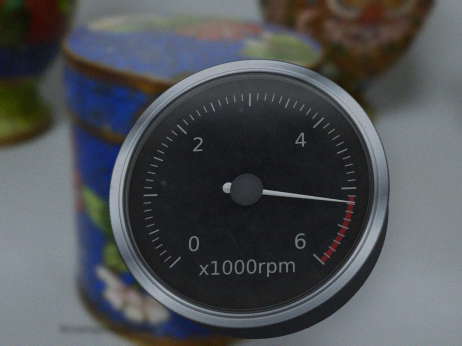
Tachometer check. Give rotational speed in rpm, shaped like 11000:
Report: 5200
